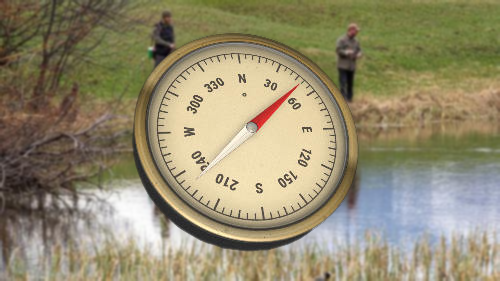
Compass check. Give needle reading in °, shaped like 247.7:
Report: 50
